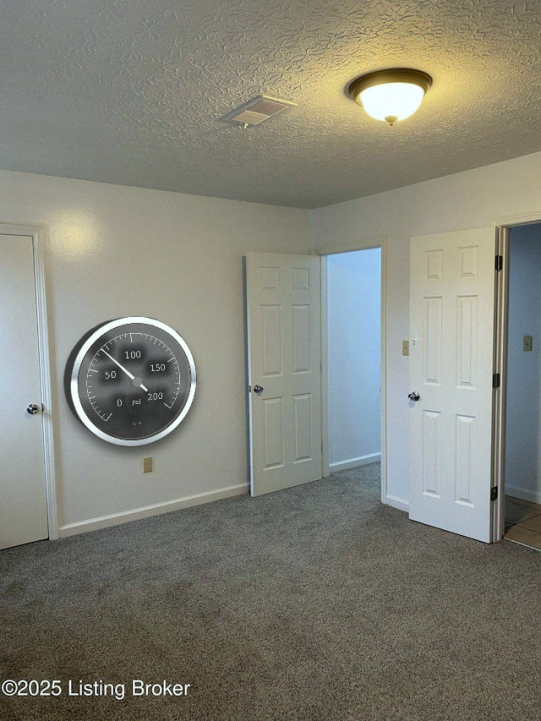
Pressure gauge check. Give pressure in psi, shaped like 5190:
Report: 70
